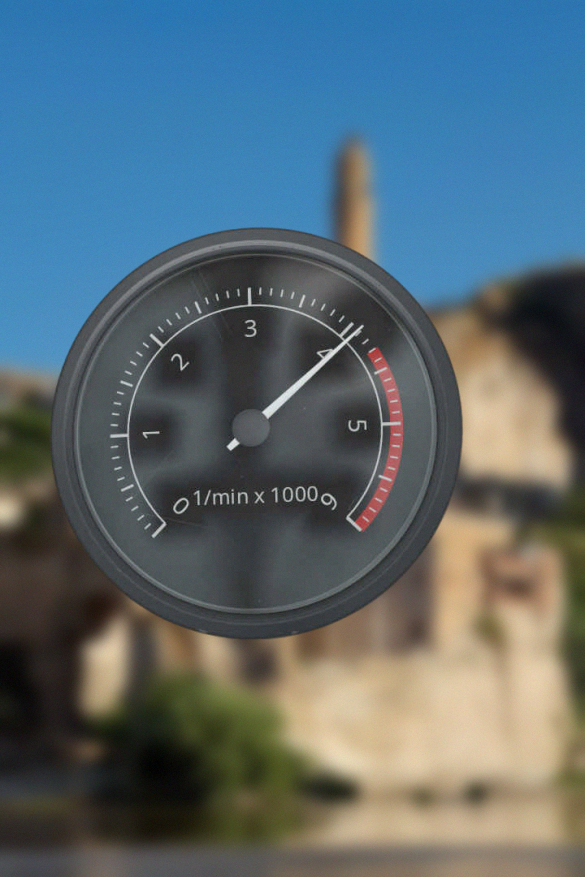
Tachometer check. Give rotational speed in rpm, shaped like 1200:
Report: 4100
